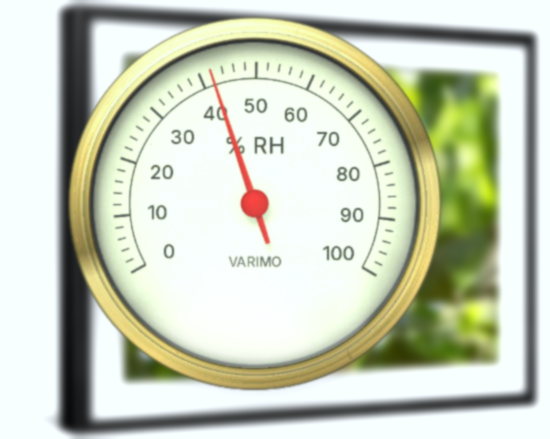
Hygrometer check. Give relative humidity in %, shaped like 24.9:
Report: 42
